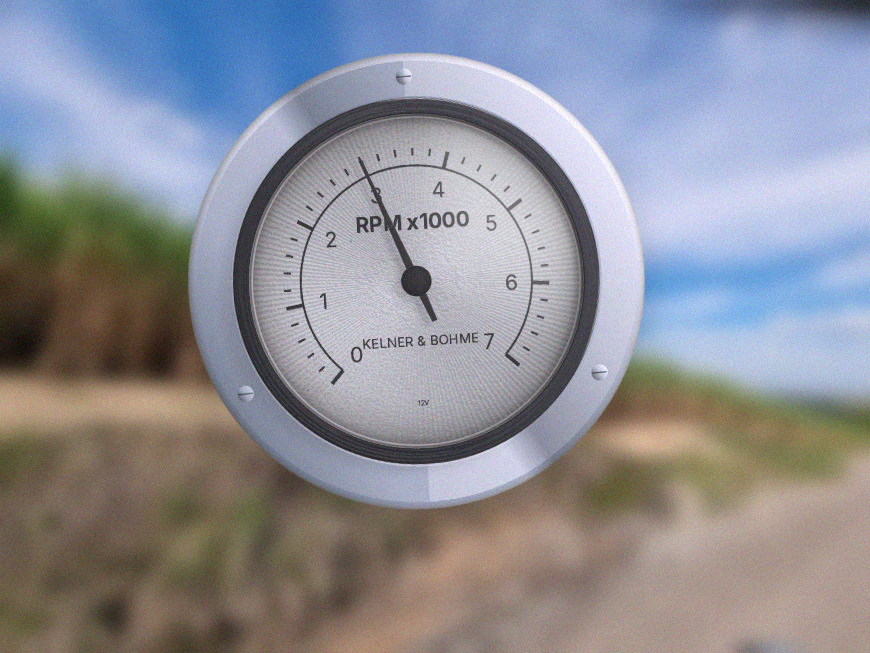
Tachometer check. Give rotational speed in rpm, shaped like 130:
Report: 3000
